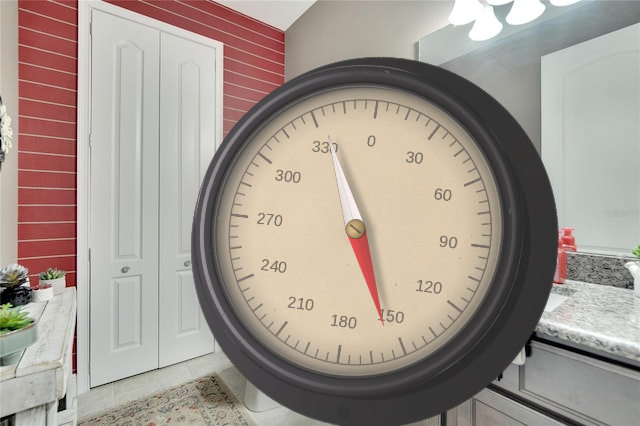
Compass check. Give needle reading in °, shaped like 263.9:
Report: 155
